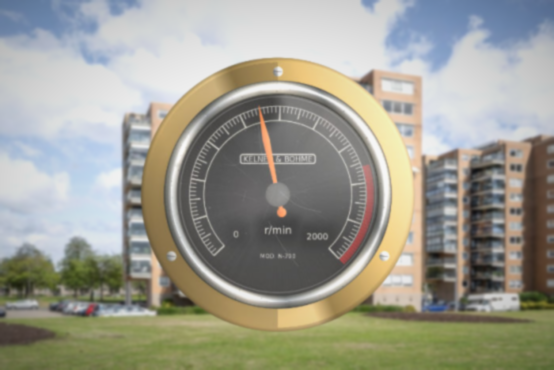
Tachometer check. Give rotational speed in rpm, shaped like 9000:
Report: 900
